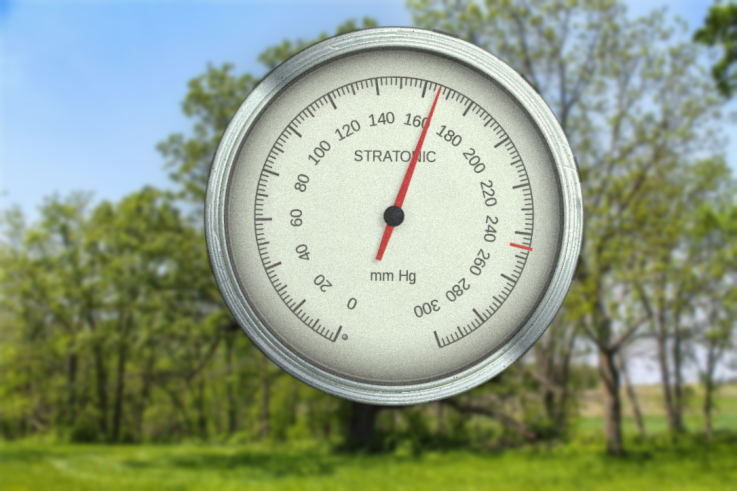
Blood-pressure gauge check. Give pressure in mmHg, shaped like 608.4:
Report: 166
